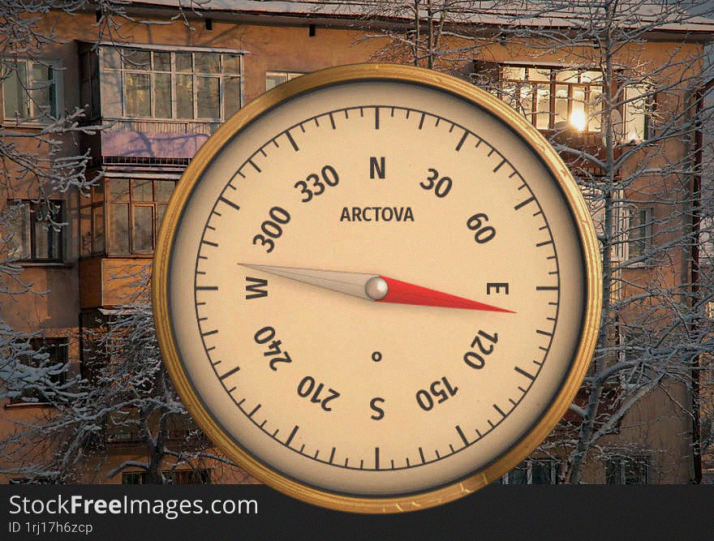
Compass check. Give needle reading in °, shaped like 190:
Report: 100
